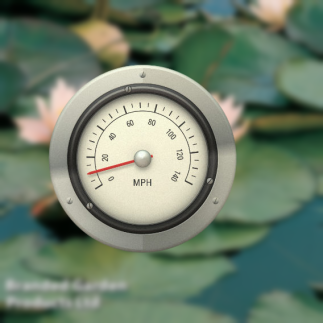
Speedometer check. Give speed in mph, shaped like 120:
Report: 10
